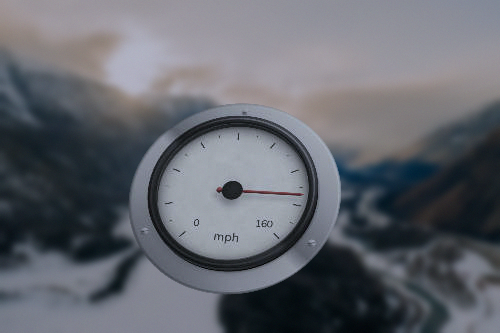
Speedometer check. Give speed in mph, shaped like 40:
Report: 135
